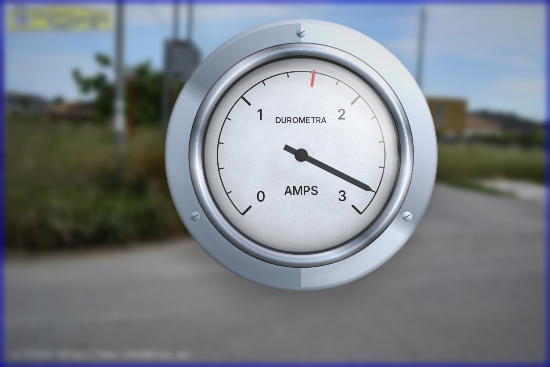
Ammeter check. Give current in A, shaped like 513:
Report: 2.8
